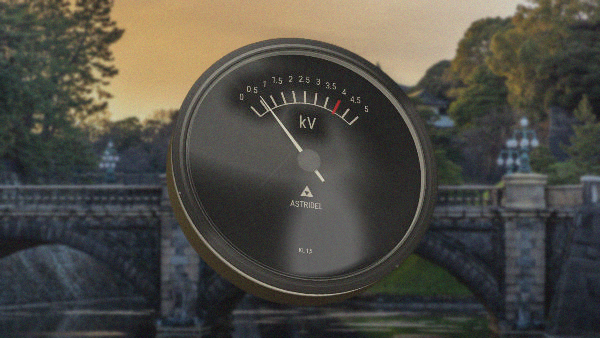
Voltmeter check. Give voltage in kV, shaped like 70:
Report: 0.5
